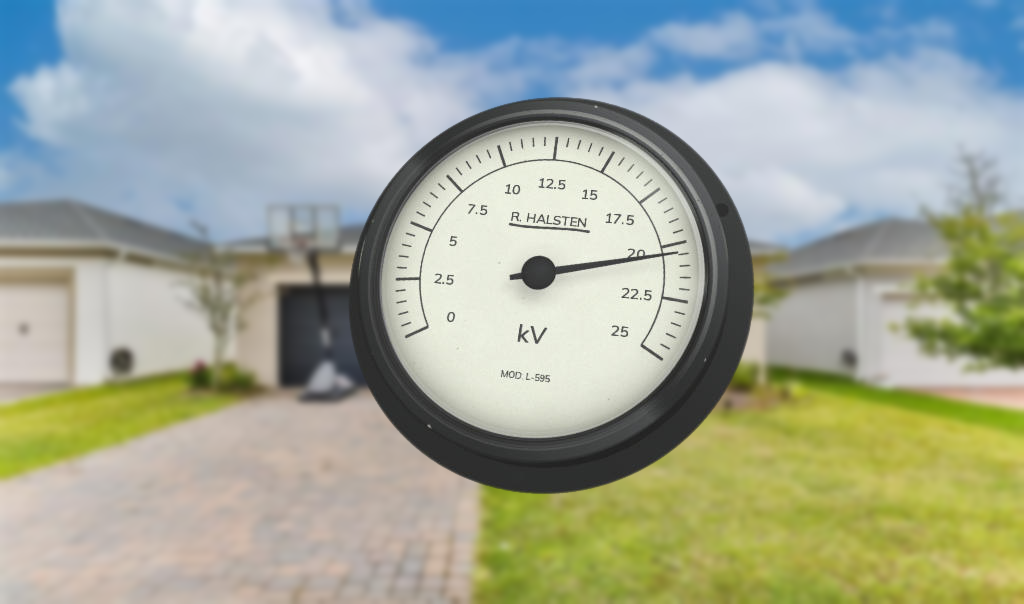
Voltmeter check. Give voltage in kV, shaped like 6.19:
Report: 20.5
